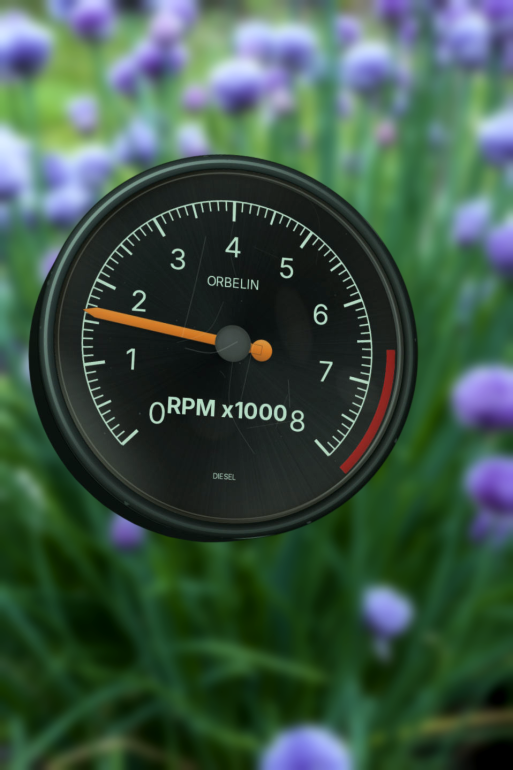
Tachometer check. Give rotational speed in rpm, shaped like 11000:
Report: 1600
